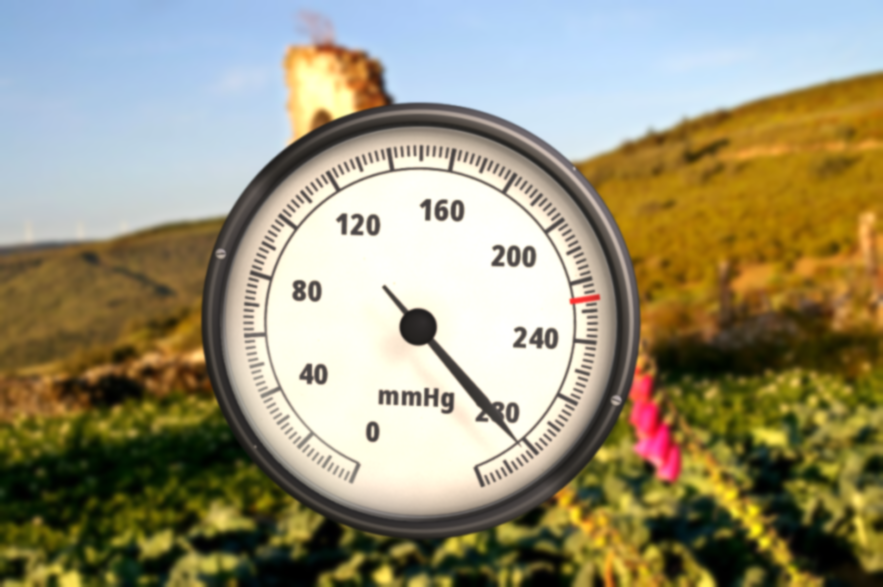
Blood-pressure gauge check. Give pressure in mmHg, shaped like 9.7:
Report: 282
